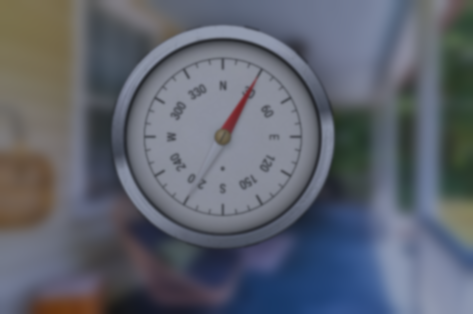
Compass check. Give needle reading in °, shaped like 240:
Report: 30
